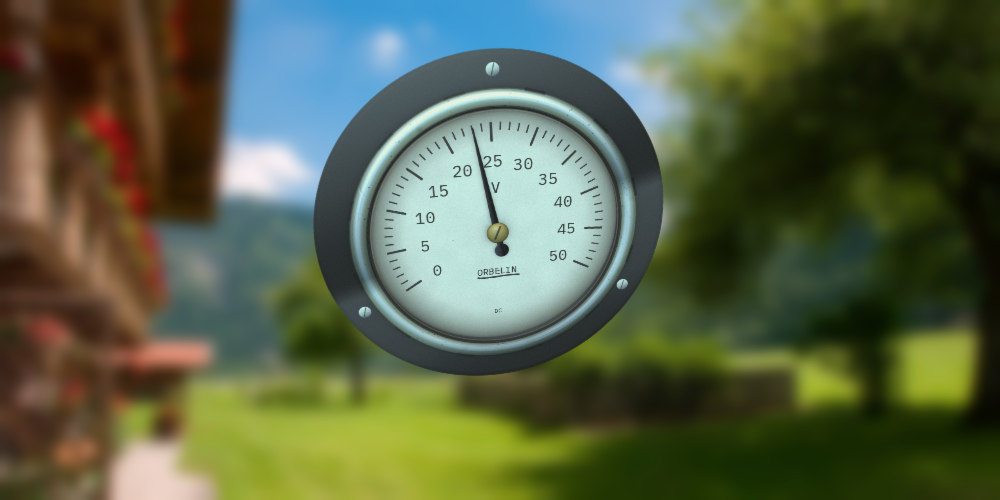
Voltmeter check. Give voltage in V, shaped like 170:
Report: 23
